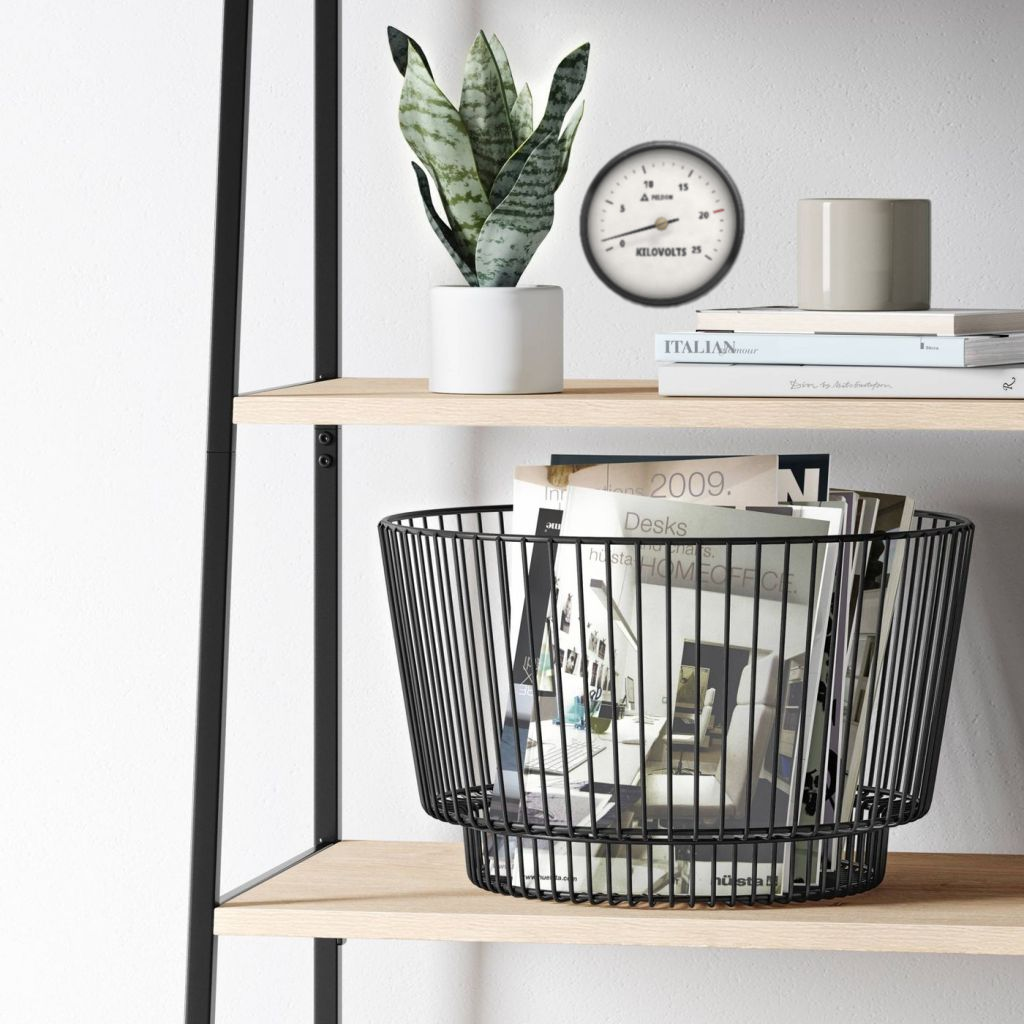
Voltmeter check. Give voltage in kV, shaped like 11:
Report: 1
